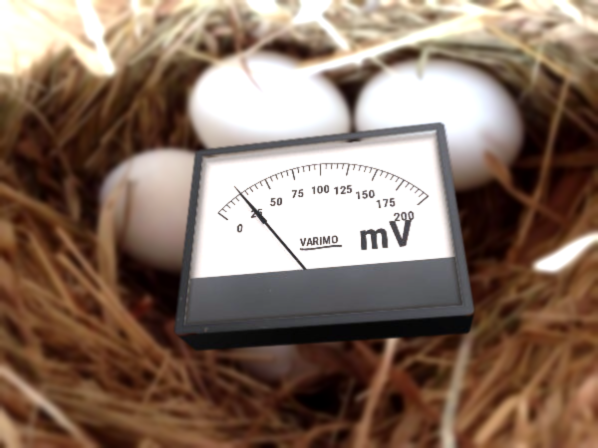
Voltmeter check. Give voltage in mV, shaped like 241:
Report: 25
